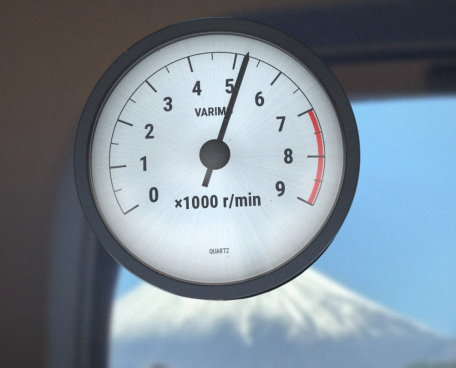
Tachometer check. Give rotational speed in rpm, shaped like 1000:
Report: 5250
